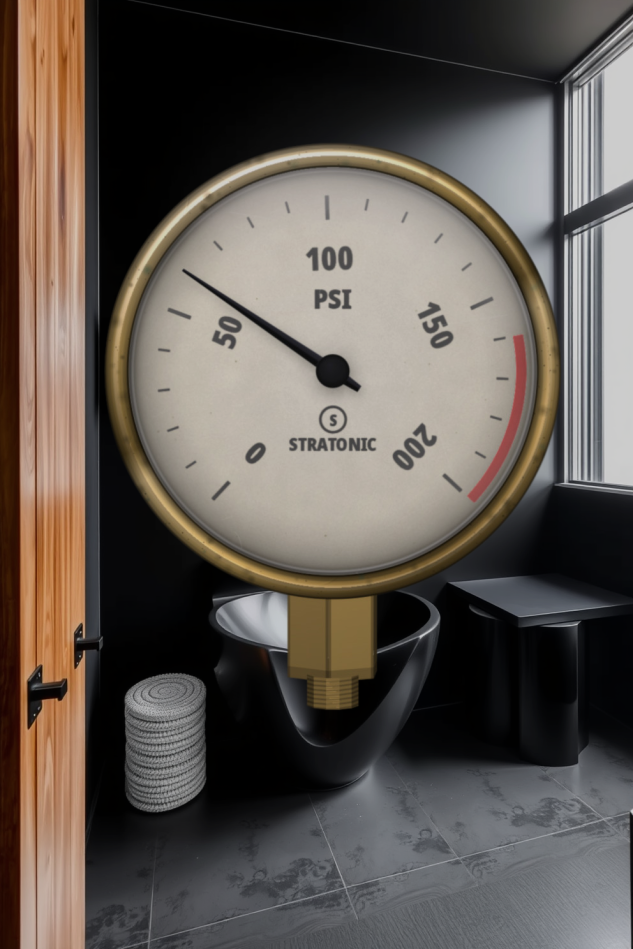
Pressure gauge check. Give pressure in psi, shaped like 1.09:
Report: 60
